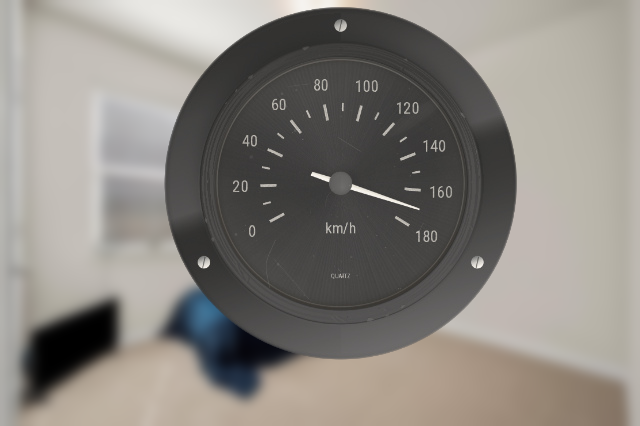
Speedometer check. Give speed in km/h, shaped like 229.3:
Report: 170
